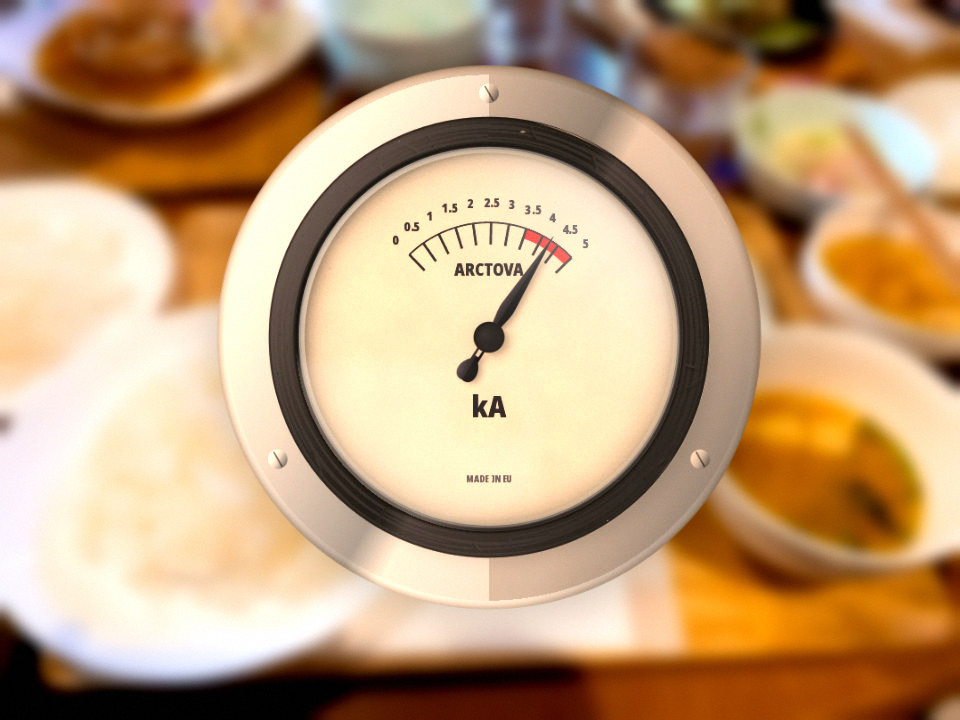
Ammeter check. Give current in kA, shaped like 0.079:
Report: 4.25
